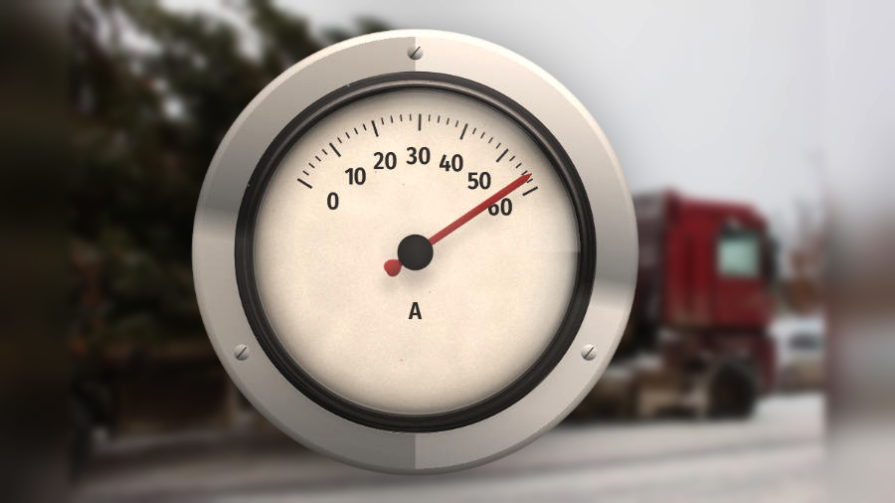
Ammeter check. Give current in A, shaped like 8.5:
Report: 57
